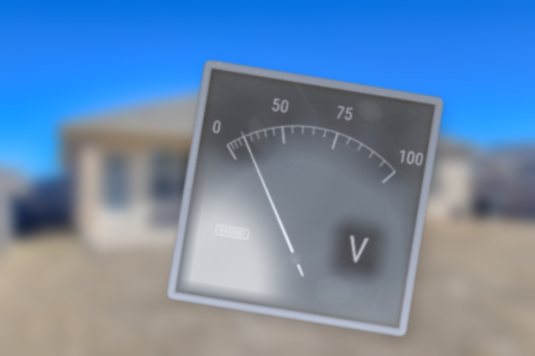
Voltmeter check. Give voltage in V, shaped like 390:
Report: 25
